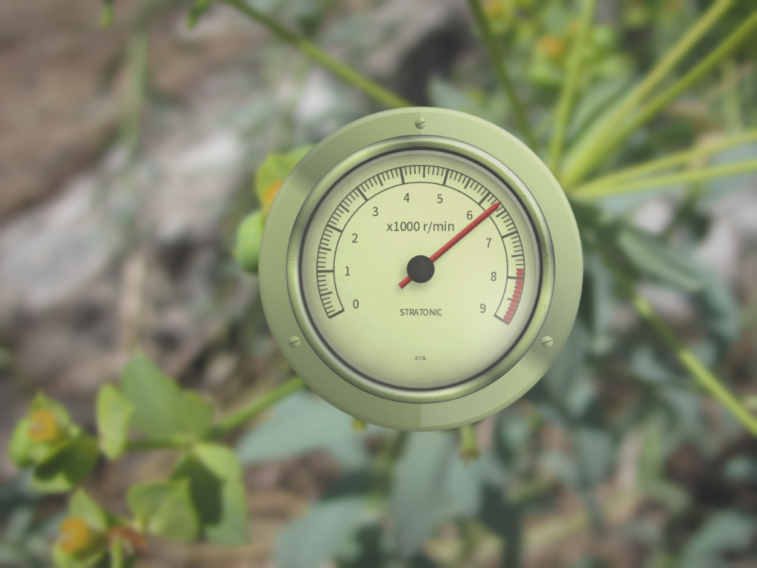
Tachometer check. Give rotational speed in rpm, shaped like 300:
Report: 6300
